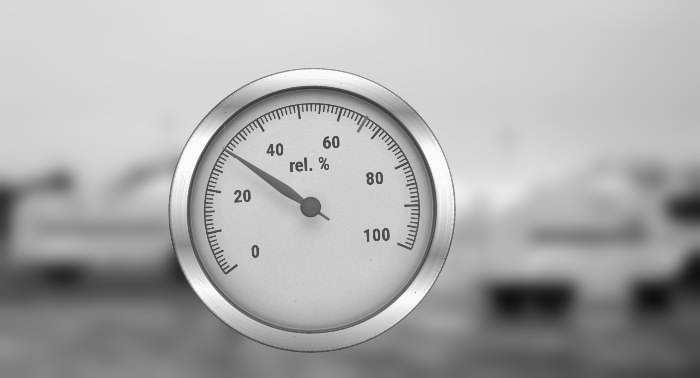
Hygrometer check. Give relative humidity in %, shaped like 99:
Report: 30
